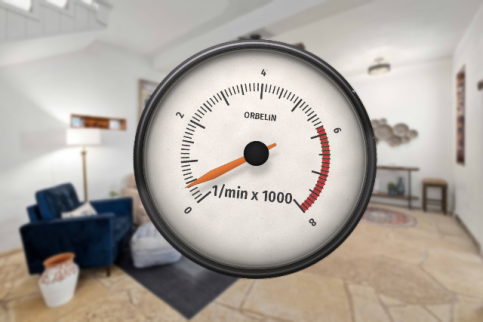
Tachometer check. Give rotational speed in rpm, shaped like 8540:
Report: 400
